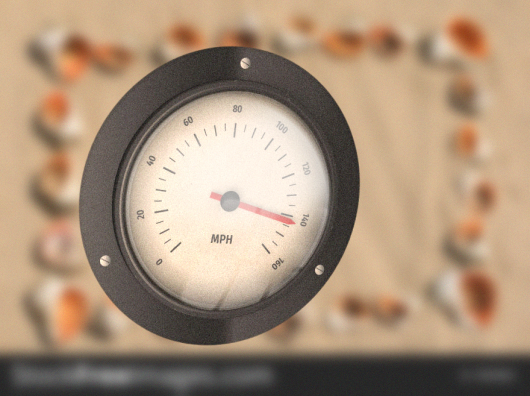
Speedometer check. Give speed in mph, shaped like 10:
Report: 142.5
